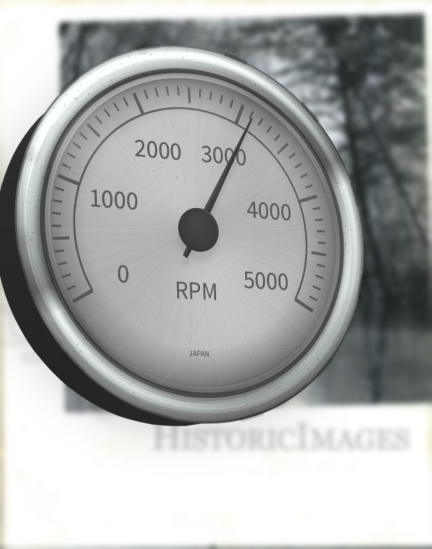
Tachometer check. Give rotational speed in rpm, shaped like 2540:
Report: 3100
